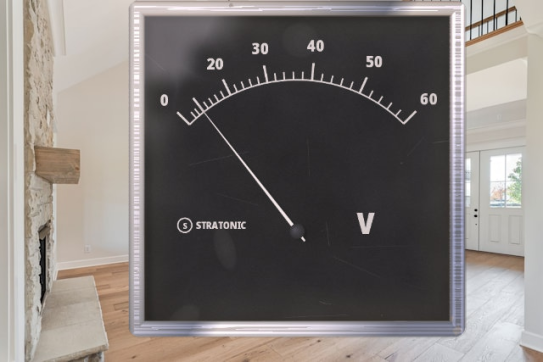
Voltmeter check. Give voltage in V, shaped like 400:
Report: 10
